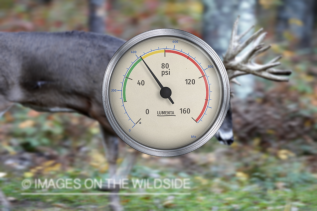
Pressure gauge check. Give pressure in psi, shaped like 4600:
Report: 60
